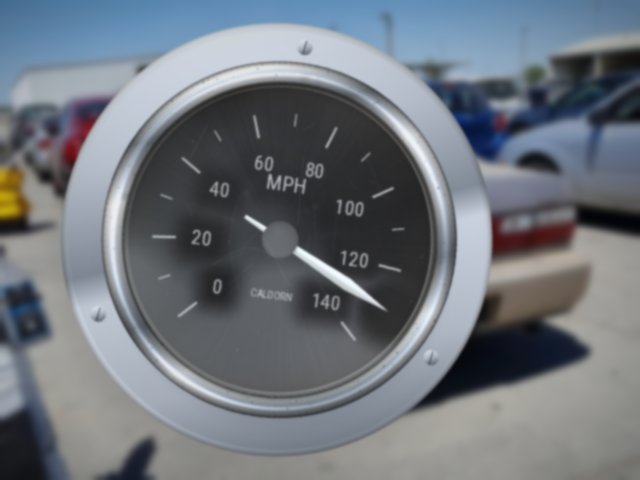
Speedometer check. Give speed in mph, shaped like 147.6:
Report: 130
